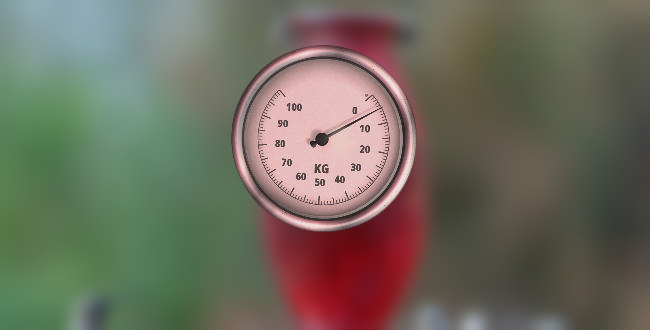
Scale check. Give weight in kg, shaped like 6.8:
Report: 5
